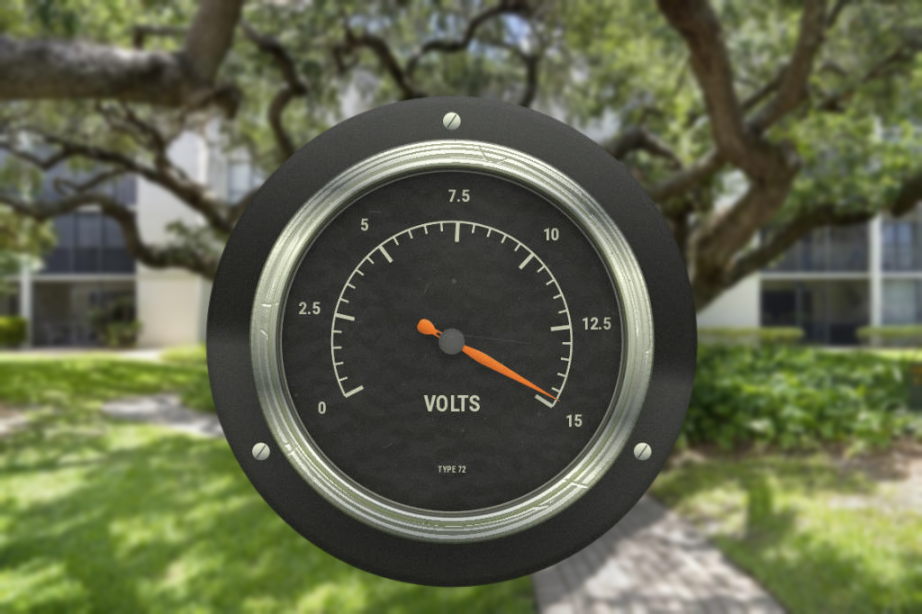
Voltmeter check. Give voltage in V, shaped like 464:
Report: 14.75
